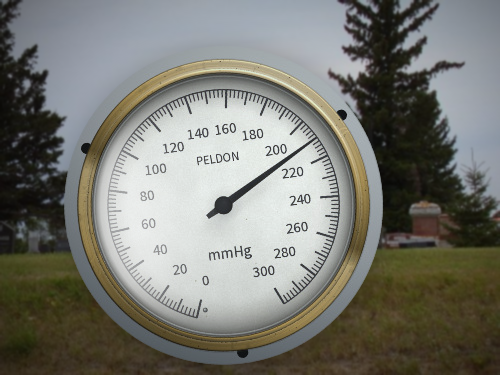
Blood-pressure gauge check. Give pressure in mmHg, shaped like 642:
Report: 210
